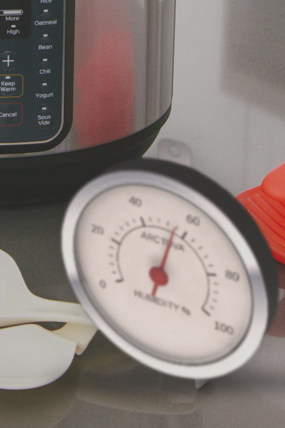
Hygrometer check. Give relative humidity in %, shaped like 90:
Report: 56
